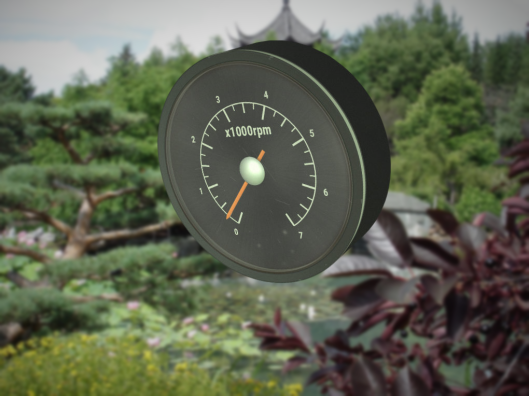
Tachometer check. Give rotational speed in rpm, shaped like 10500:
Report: 250
